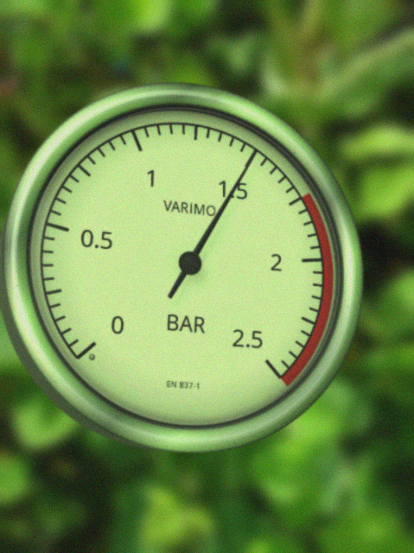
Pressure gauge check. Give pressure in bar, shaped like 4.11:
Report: 1.5
